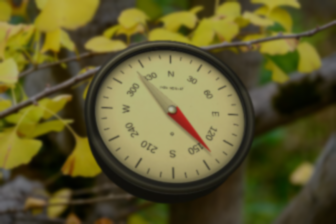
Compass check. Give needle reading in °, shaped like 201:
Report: 140
